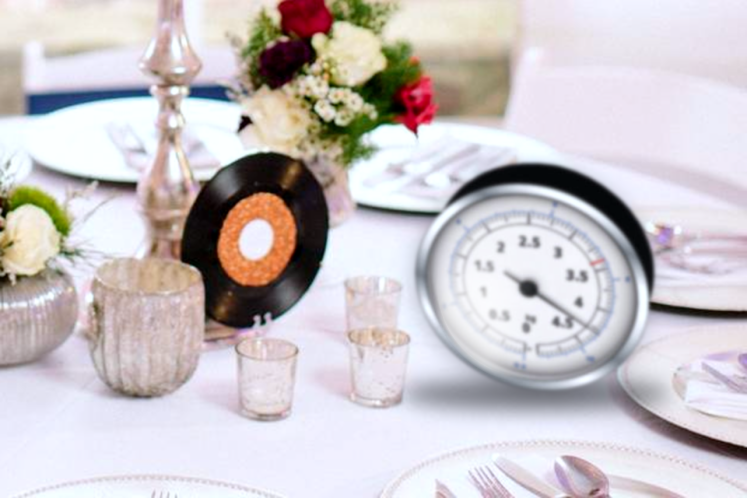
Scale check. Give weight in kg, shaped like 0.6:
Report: 4.25
